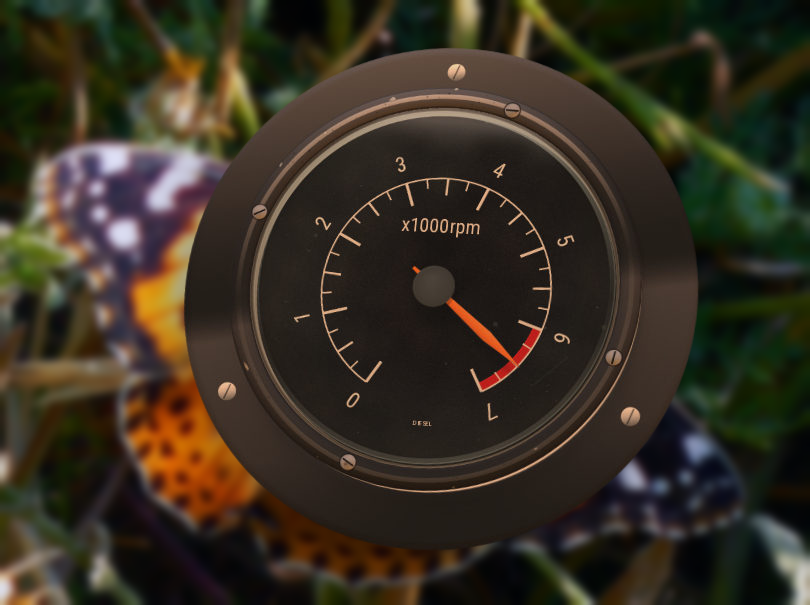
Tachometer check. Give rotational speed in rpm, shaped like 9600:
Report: 6500
